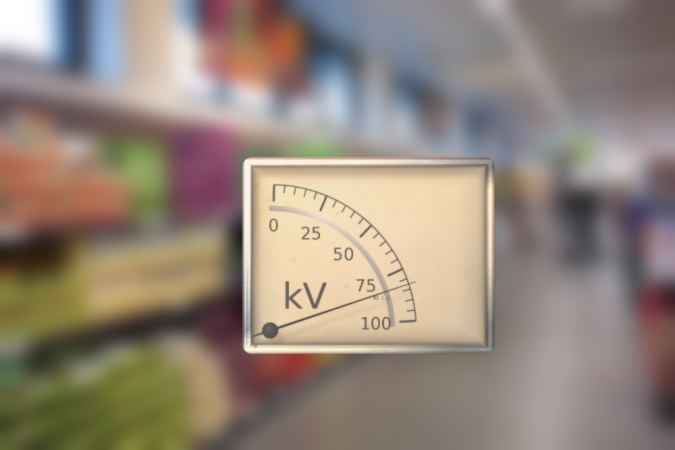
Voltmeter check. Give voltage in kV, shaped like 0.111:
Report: 82.5
